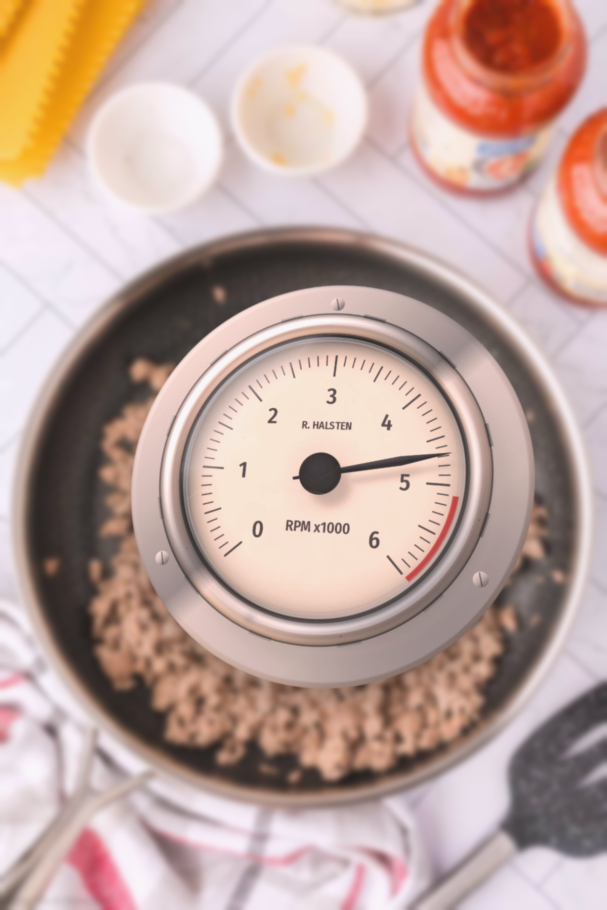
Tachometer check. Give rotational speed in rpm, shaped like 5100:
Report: 4700
